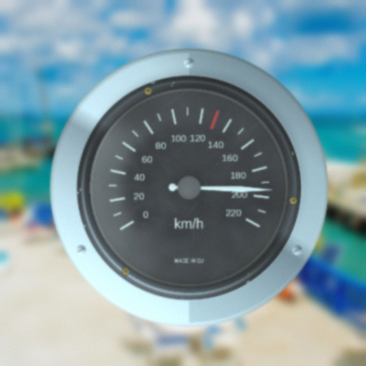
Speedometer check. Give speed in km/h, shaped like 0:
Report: 195
